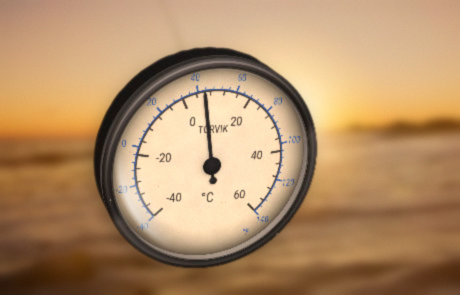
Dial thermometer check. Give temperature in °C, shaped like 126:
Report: 6
